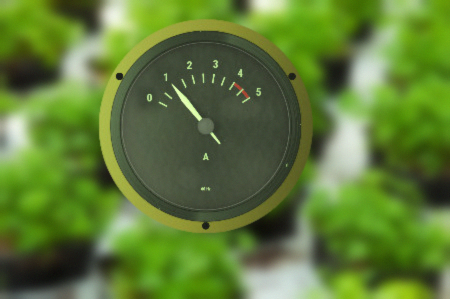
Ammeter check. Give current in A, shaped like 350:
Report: 1
